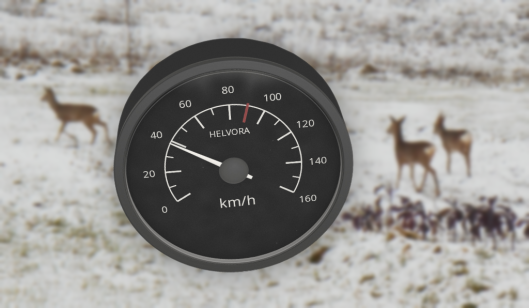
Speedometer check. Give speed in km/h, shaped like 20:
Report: 40
